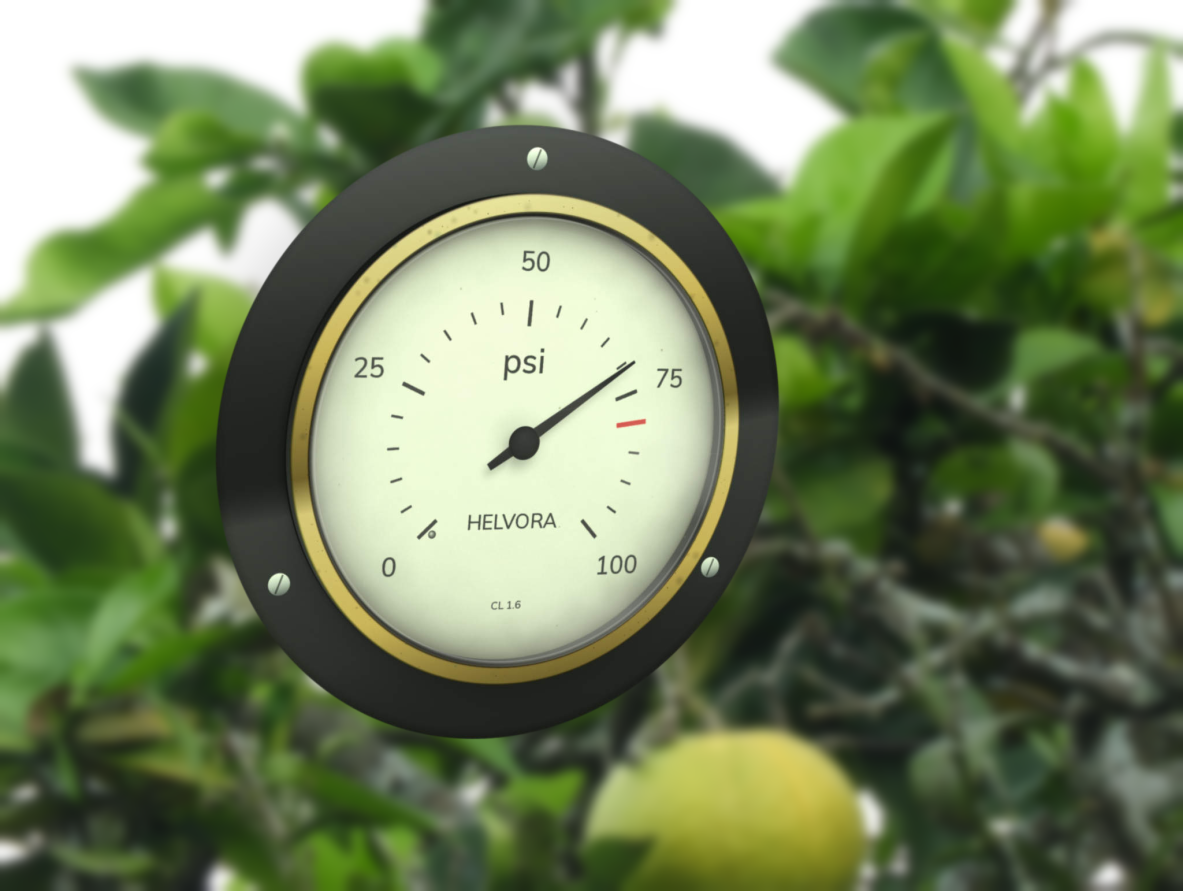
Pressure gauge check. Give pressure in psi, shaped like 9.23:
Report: 70
